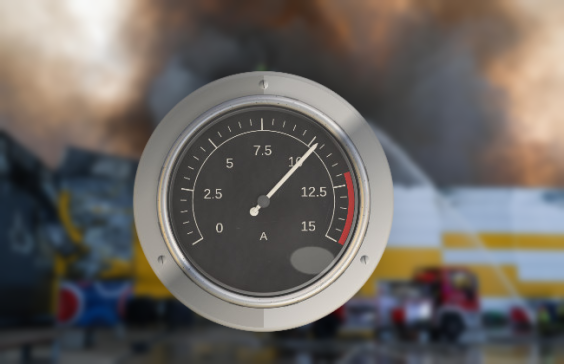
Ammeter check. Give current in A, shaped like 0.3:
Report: 10.25
